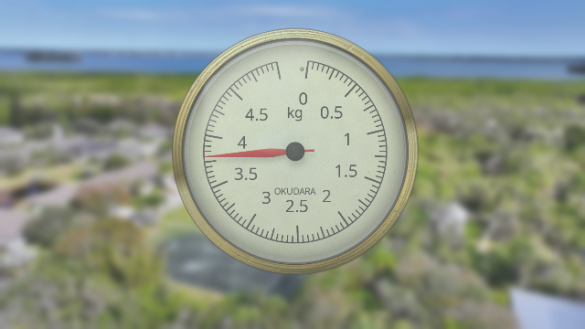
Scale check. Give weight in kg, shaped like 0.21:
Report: 3.8
